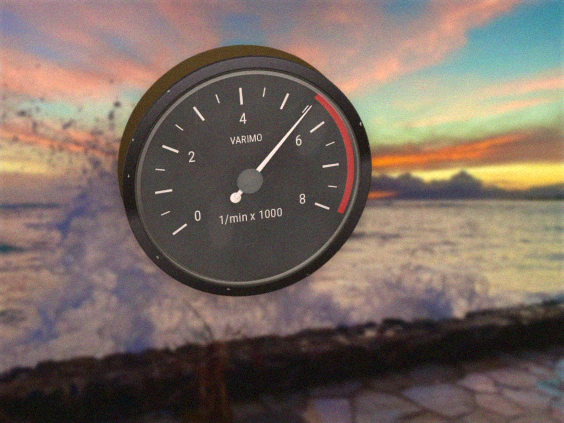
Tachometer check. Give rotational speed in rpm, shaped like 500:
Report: 5500
